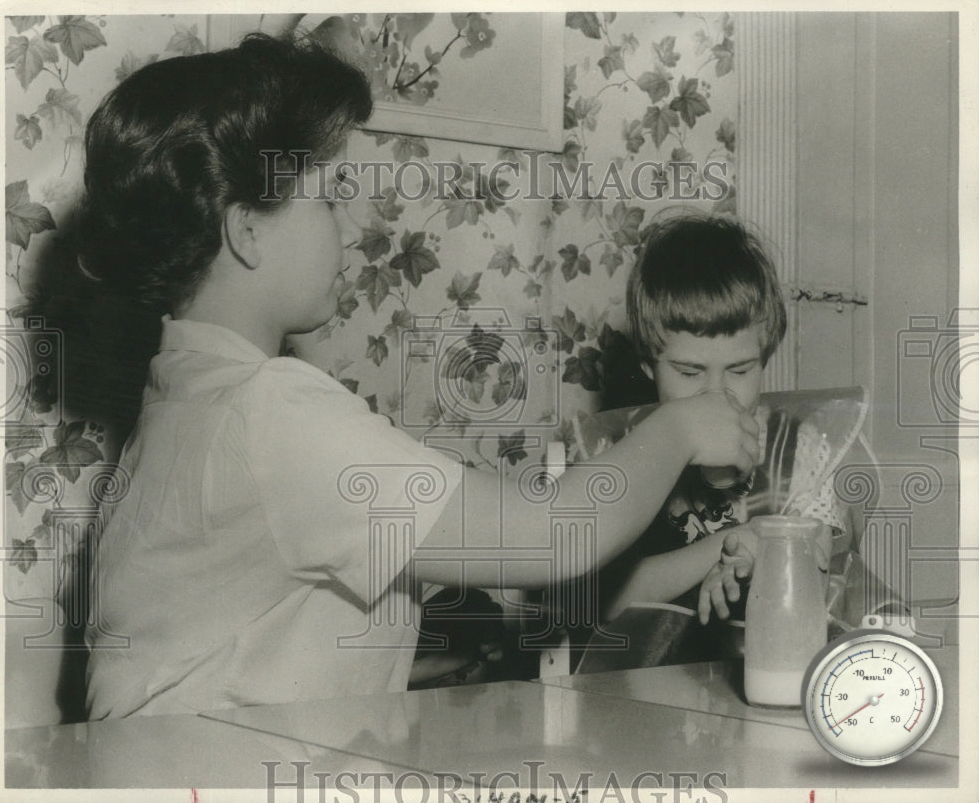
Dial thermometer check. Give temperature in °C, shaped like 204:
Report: -45
